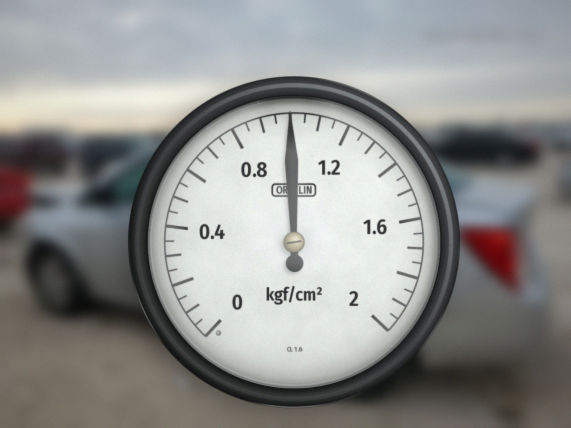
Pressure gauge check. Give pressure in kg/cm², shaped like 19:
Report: 1
